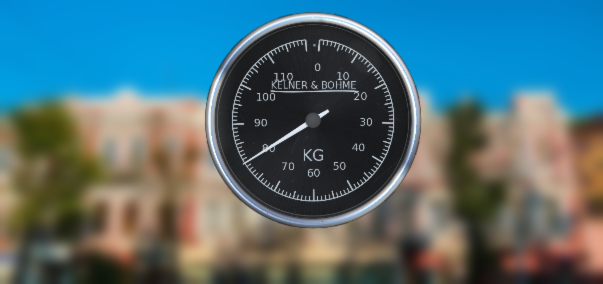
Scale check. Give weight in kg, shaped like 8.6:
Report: 80
